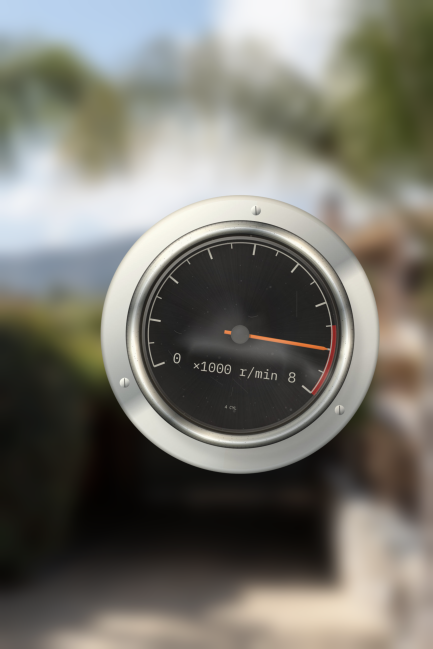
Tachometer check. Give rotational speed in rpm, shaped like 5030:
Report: 7000
